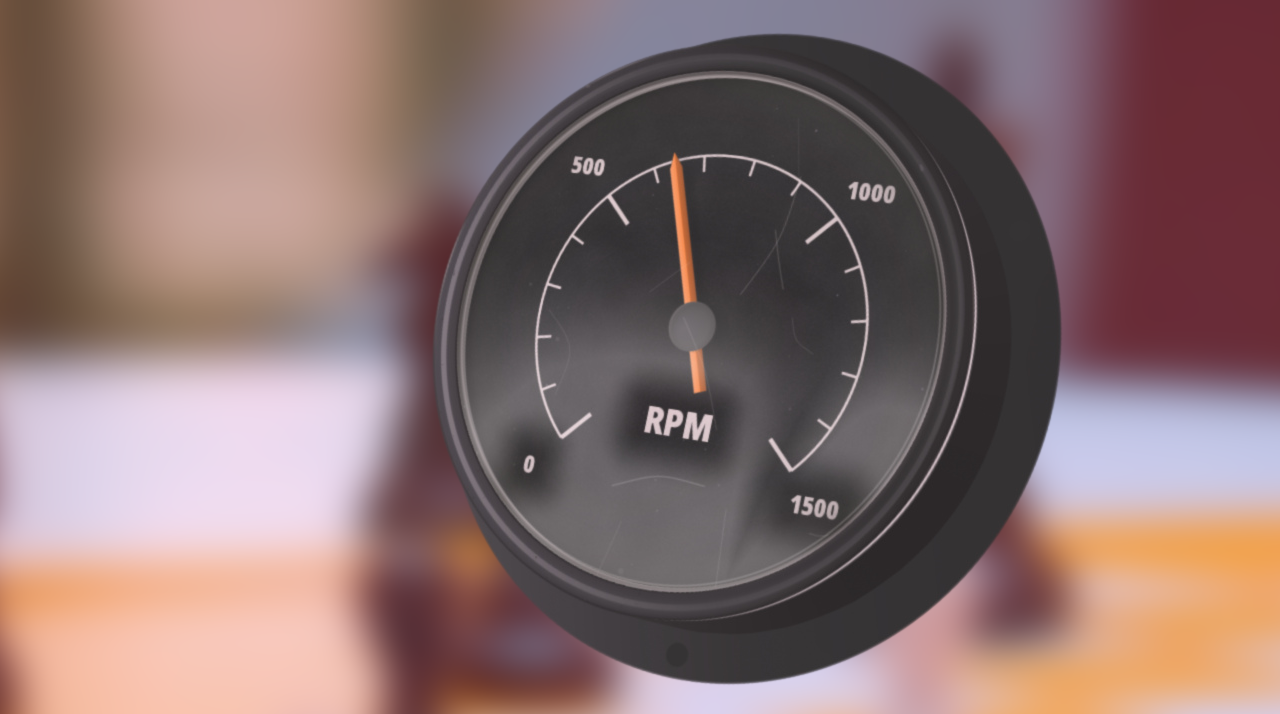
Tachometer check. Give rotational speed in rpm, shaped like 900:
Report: 650
